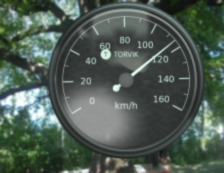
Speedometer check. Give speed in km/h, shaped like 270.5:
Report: 115
